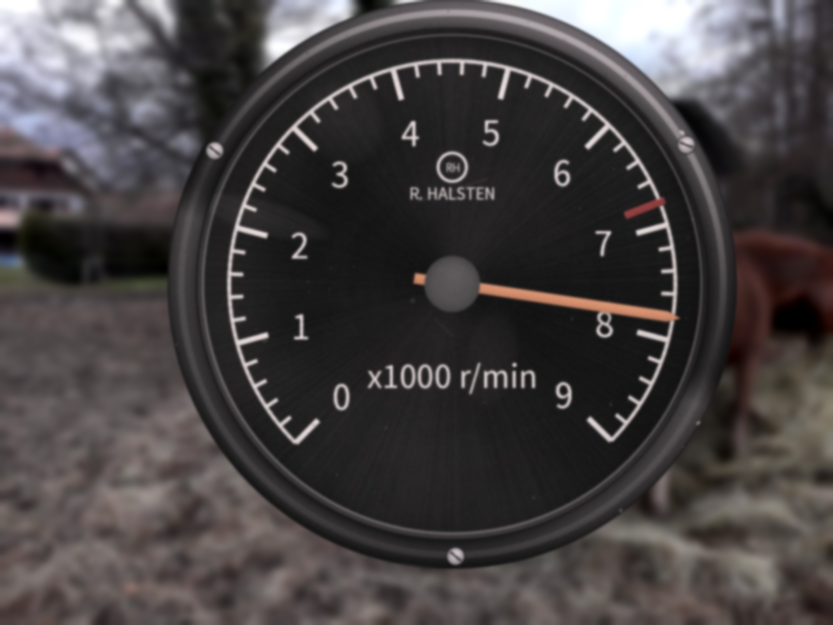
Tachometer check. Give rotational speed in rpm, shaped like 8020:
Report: 7800
